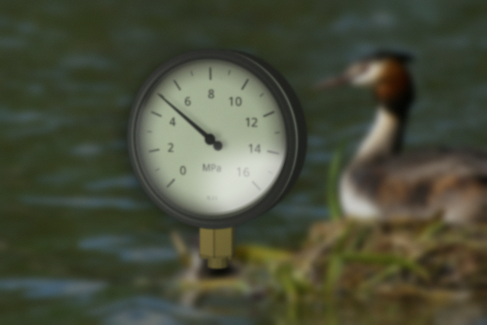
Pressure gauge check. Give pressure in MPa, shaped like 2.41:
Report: 5
